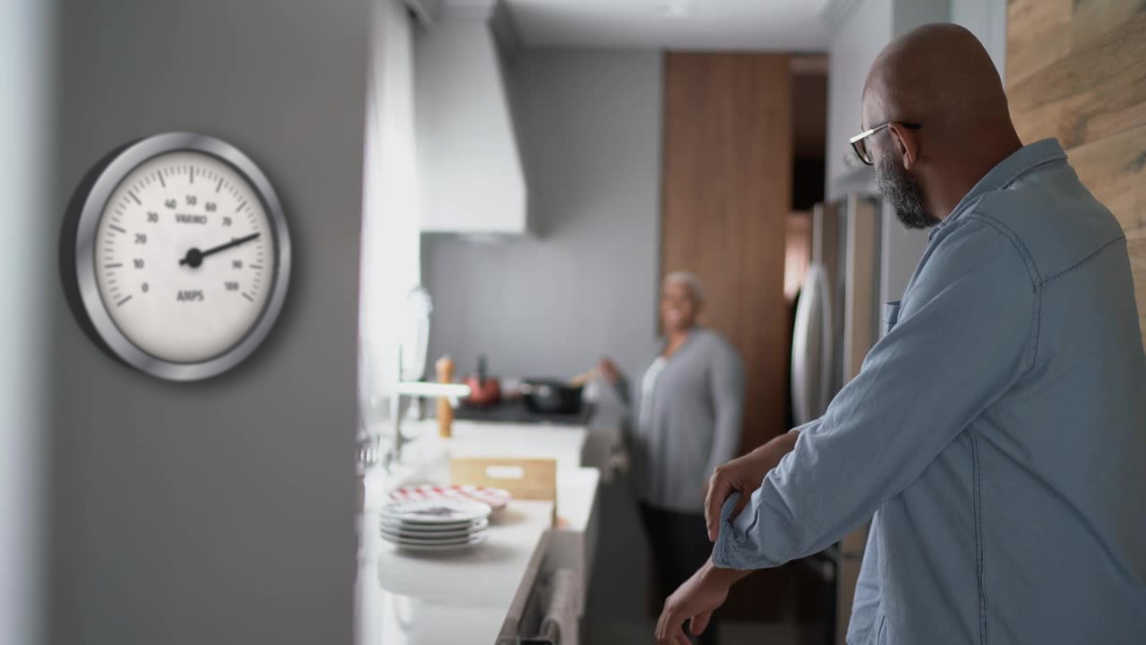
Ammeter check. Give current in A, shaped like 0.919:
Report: 80
